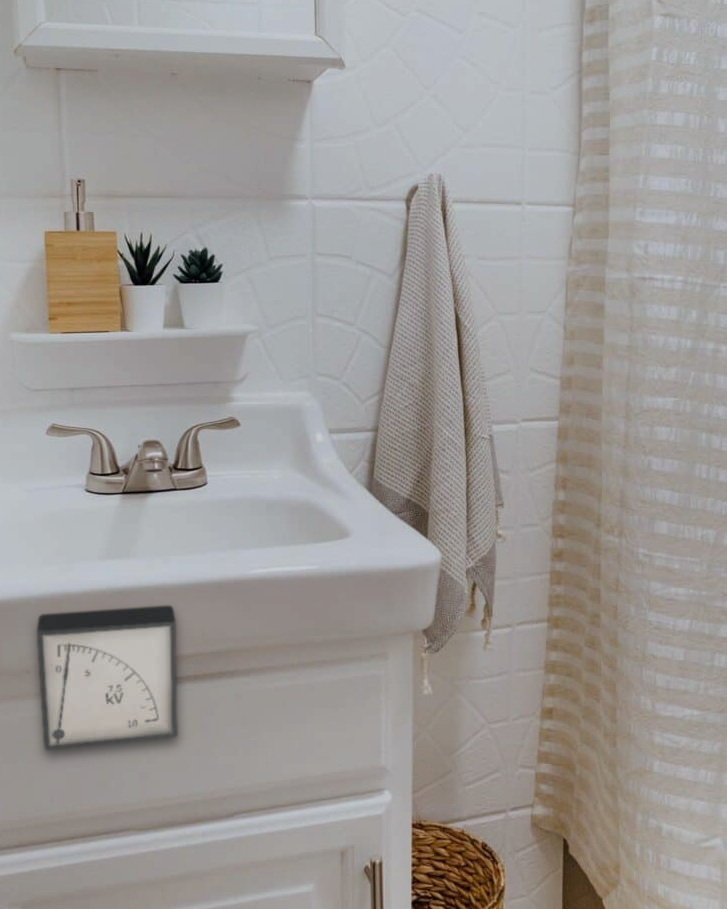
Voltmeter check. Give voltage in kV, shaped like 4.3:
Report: 2.5
